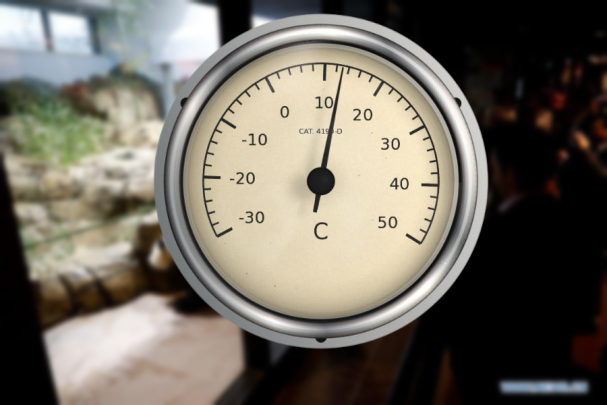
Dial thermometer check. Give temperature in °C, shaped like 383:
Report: 13
